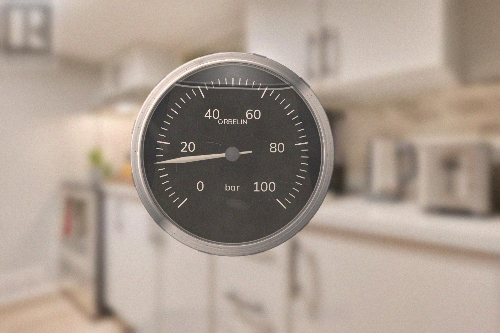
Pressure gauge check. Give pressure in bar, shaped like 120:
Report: 14
